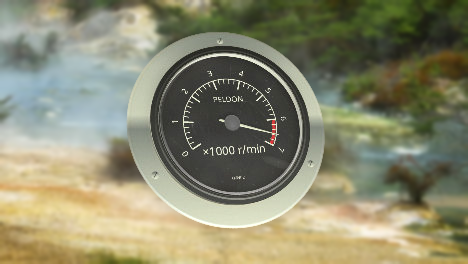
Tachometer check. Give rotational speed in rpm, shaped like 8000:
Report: 6600
